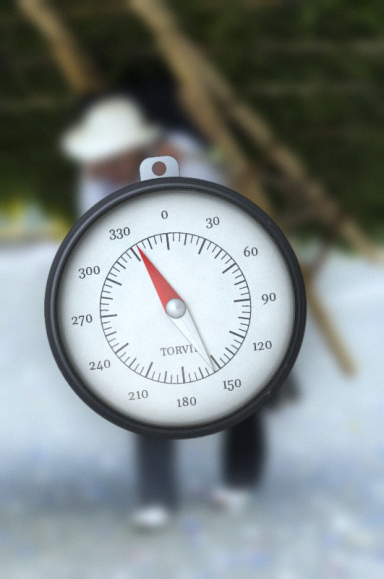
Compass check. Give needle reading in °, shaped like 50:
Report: 335
